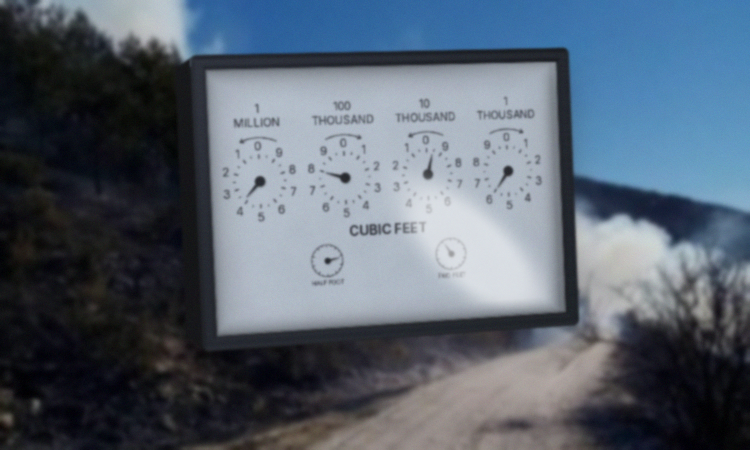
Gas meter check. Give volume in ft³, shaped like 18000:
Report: 379600
